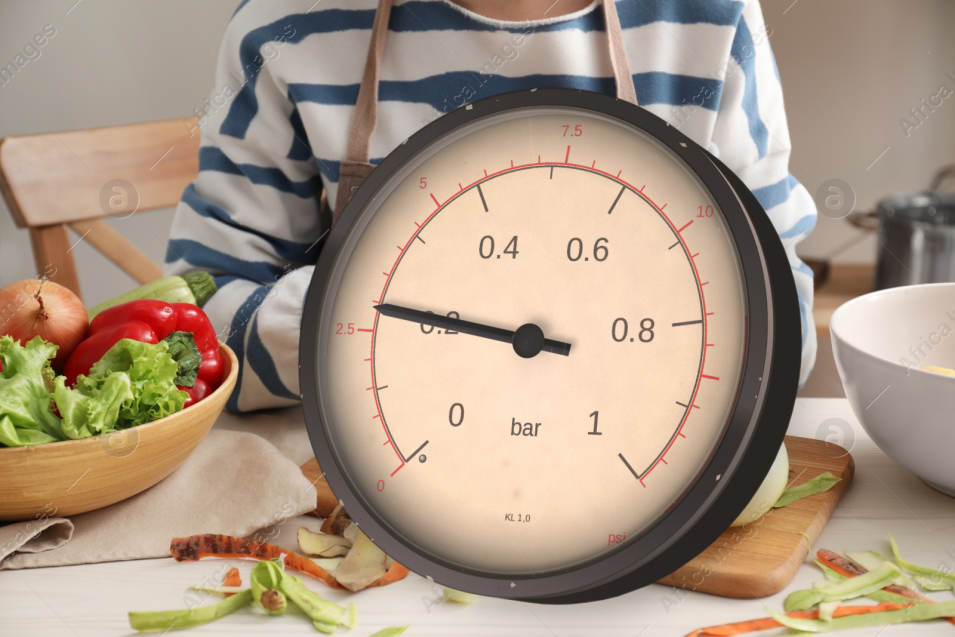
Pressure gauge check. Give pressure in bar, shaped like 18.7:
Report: 0.2
